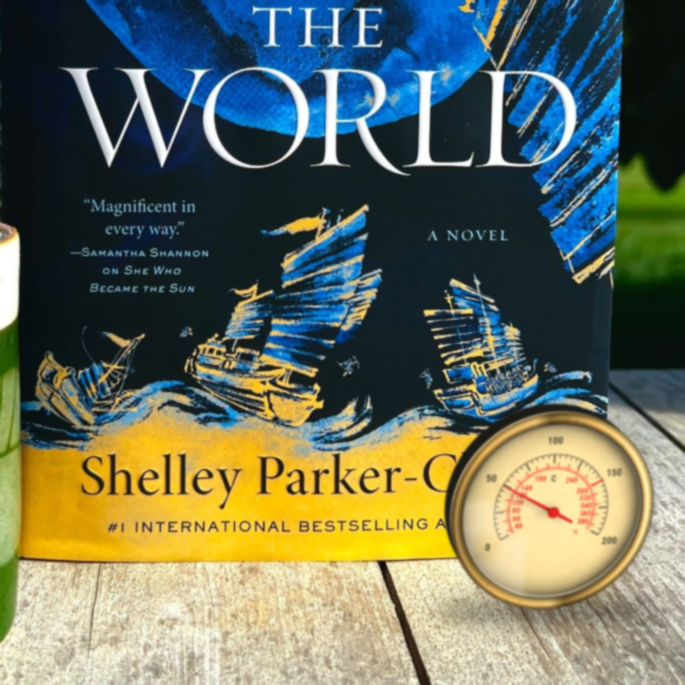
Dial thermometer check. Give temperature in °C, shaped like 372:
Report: 50
